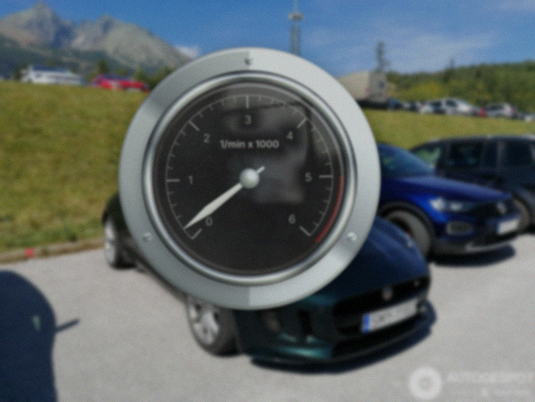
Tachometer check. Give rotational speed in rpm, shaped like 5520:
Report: 200
